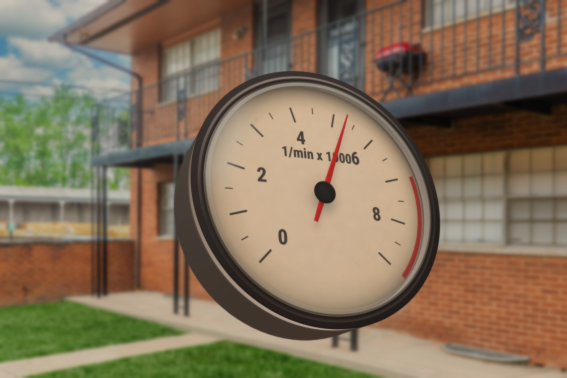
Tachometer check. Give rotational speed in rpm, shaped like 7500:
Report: 5250
